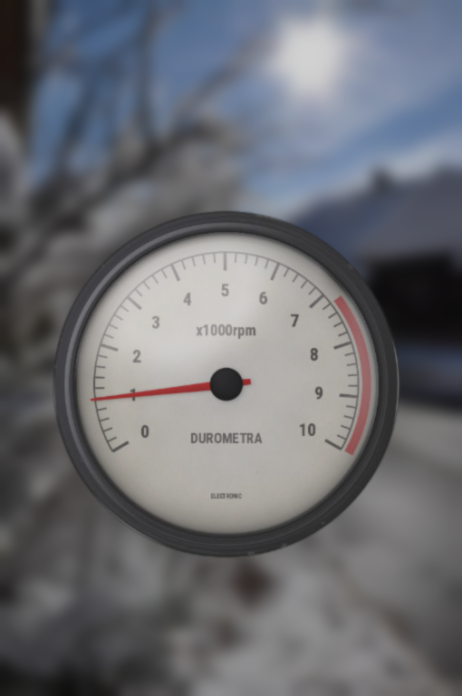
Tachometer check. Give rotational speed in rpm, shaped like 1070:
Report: 1000
